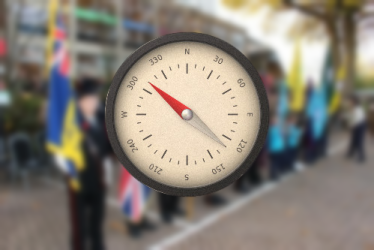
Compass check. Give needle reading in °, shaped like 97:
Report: 310
